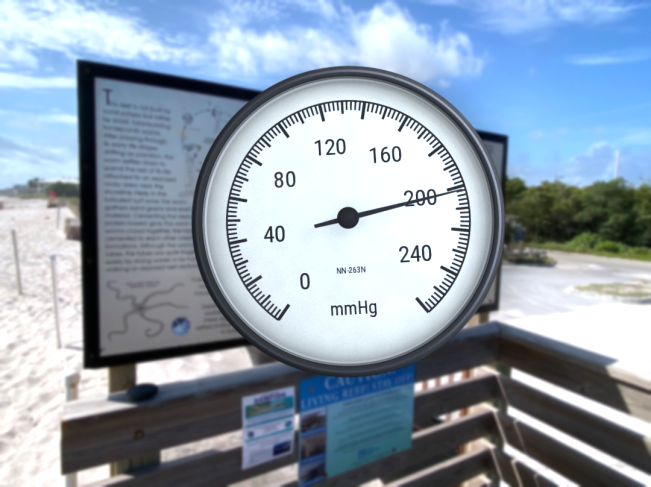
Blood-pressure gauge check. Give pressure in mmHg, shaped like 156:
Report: 202
